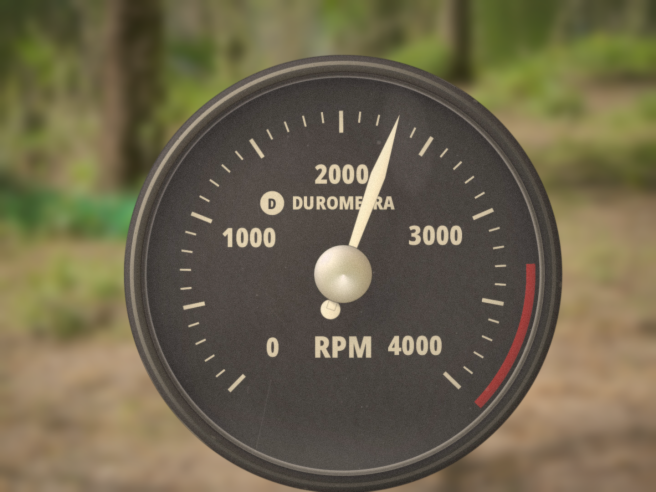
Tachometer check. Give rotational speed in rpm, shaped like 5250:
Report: 2300
